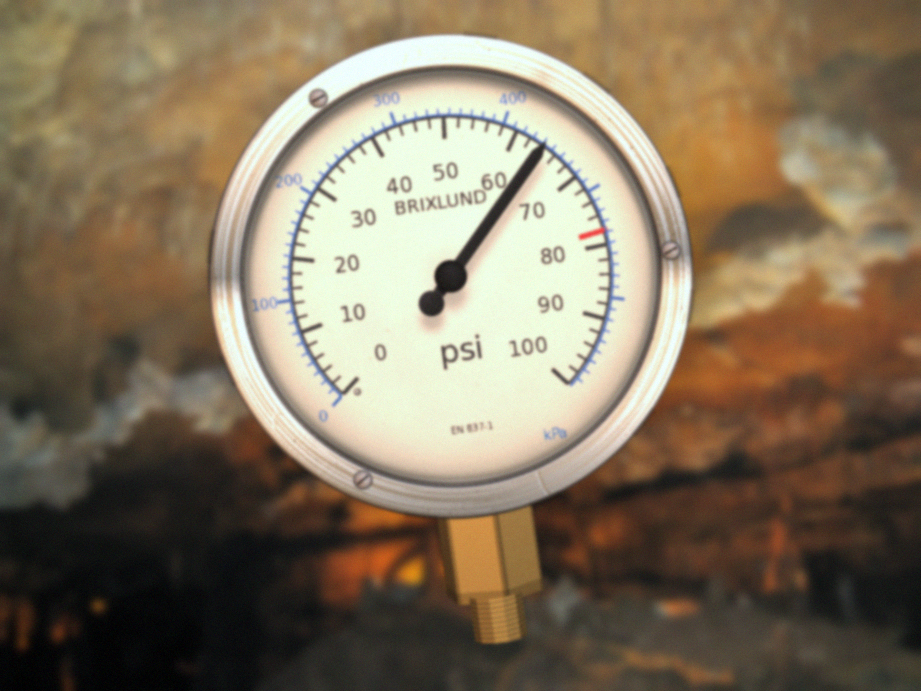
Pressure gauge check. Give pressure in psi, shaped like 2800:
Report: 64
